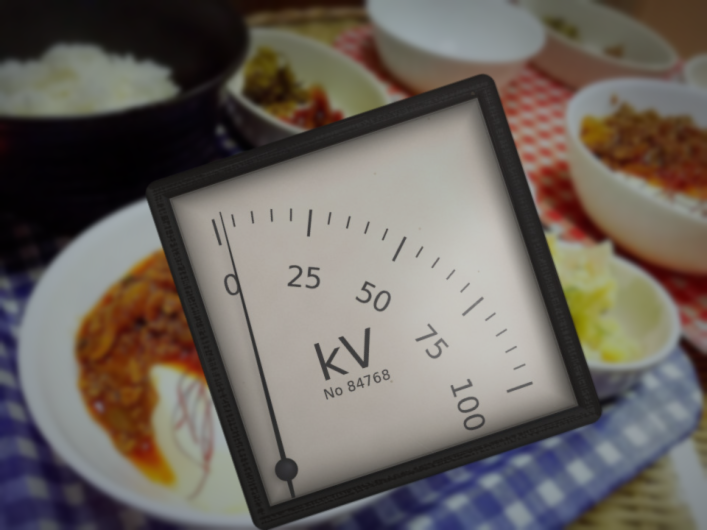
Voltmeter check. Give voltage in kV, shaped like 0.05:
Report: 2.5
